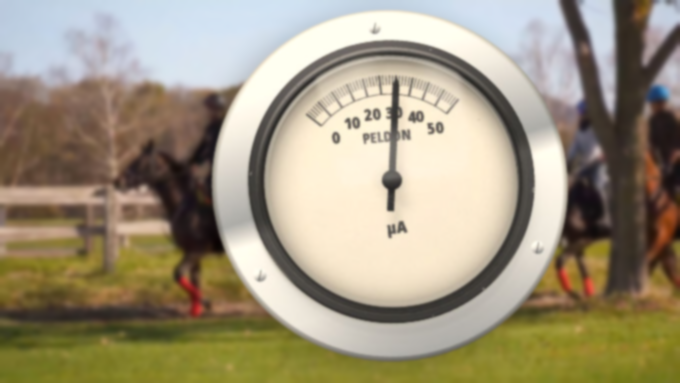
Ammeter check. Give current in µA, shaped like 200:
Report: 30
